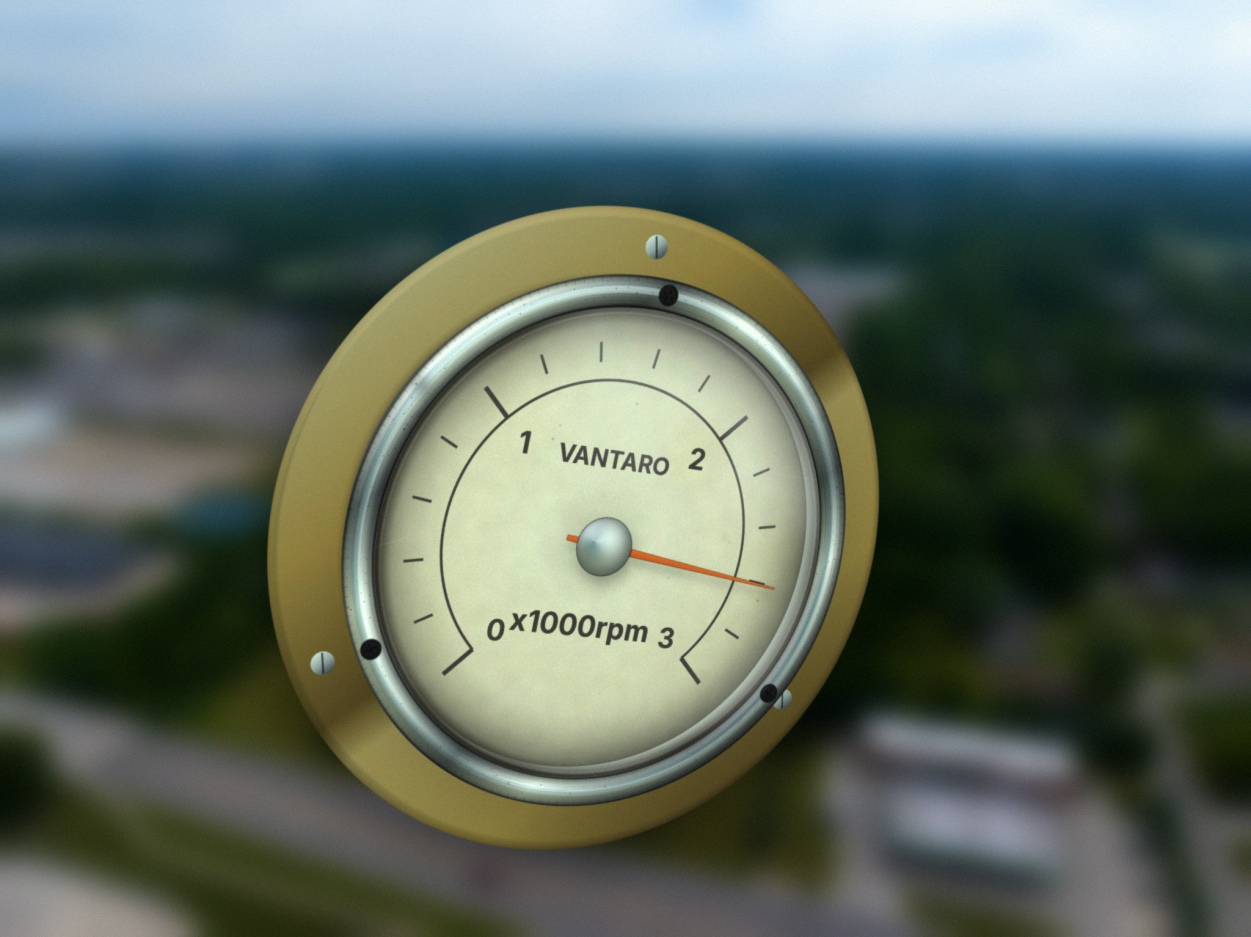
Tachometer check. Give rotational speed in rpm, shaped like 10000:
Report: 2600
